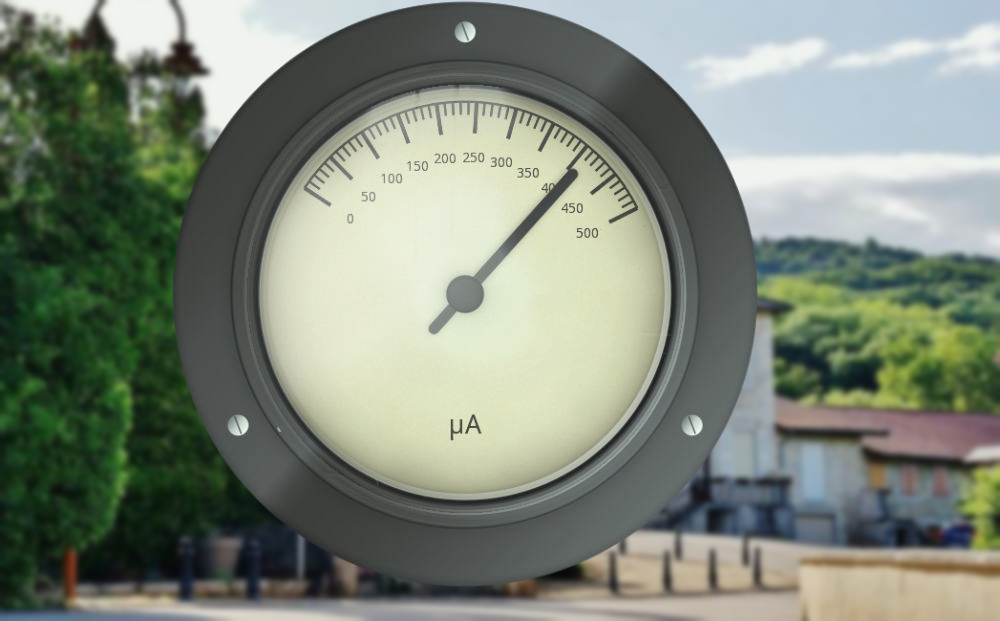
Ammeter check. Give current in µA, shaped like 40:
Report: 410
